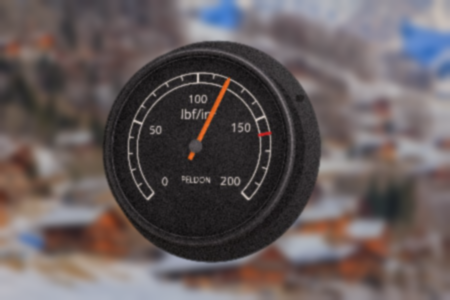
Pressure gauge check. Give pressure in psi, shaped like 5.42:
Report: 120
